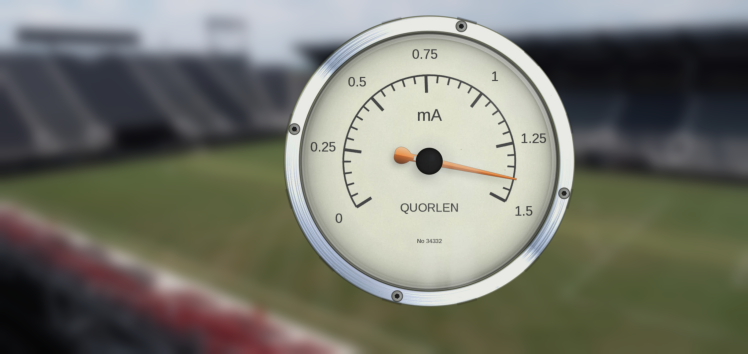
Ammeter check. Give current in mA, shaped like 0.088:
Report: 1.4
